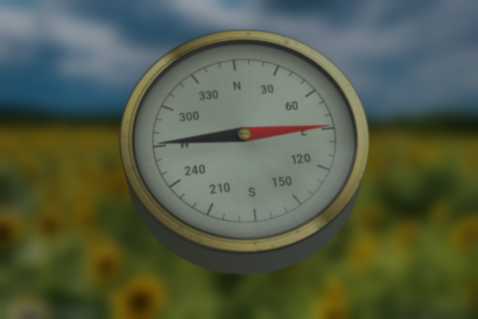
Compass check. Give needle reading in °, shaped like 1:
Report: 90
